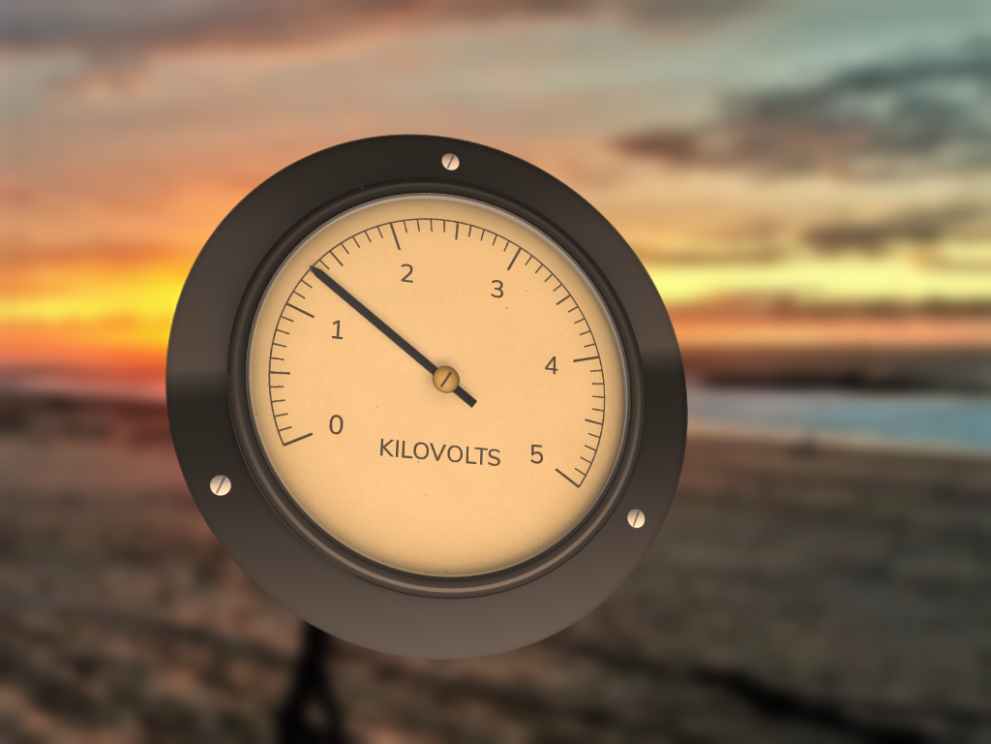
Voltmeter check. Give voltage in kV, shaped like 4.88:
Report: 1.3
